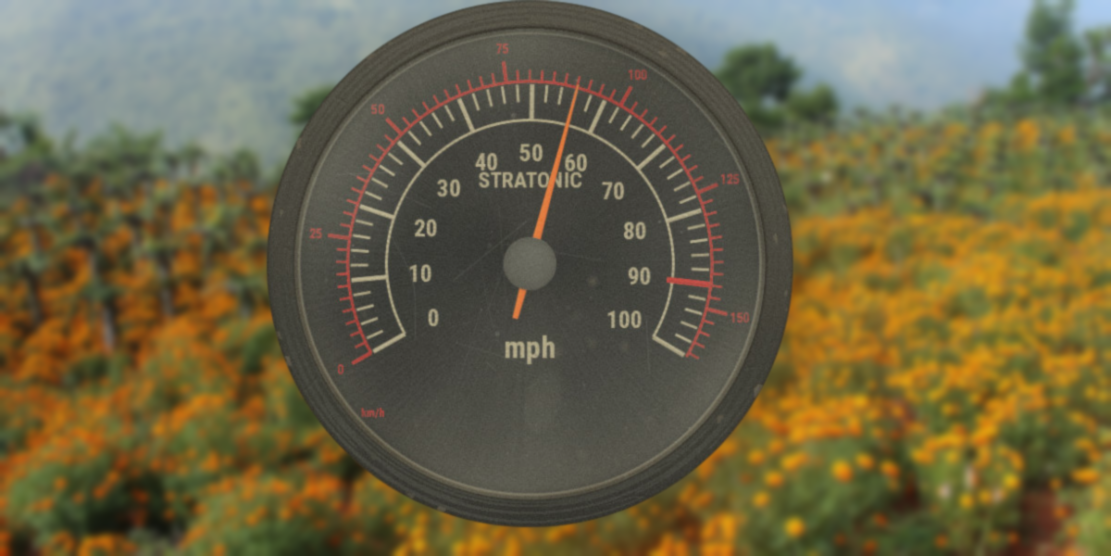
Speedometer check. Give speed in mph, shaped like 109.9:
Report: 56
